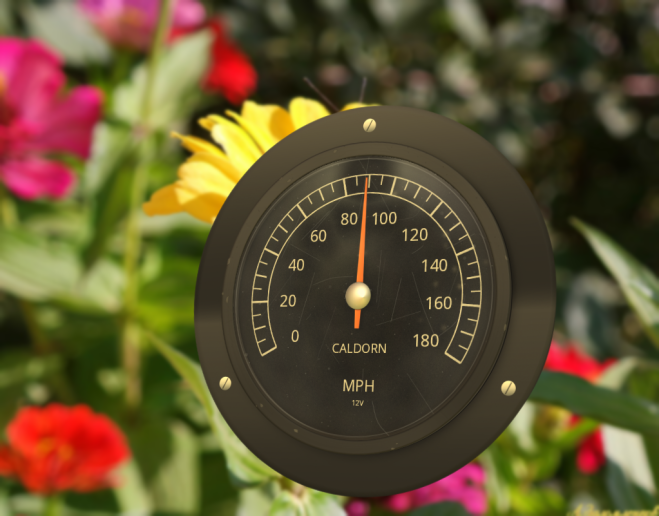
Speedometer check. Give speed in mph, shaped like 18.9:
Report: 90
